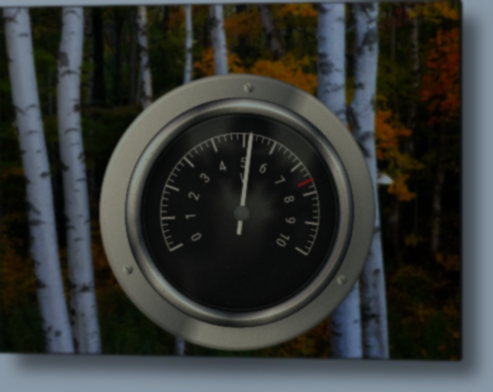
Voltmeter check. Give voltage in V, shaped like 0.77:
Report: 5.2
